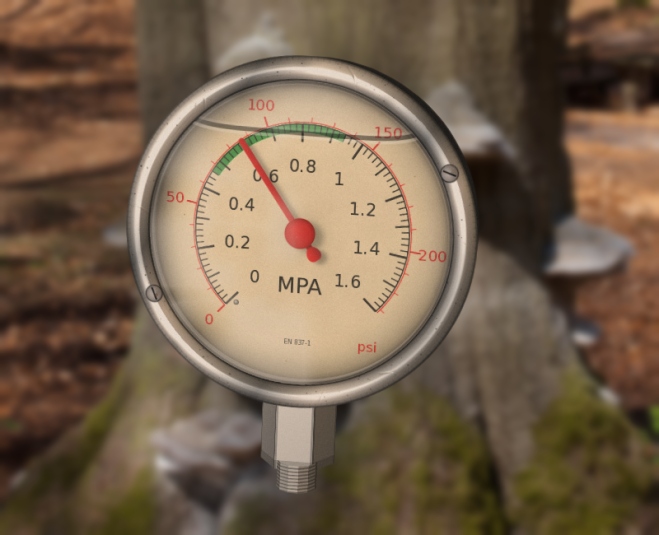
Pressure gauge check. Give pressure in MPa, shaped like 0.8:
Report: 0.6
